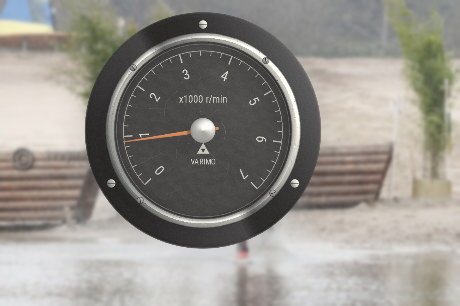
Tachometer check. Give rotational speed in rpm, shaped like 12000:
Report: 900
